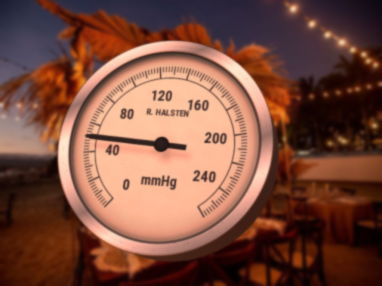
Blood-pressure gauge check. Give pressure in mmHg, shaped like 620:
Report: 50
